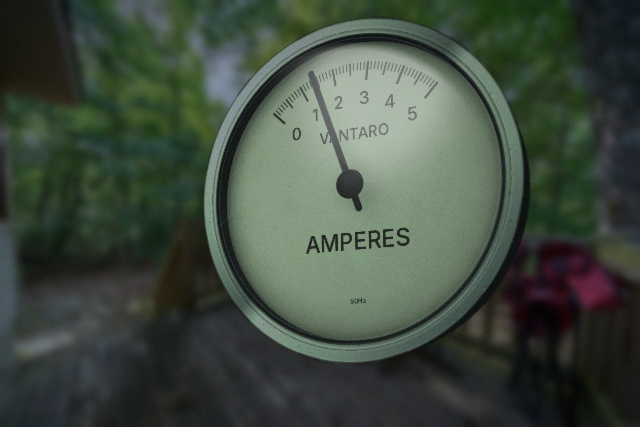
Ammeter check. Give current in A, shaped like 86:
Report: 1.5
